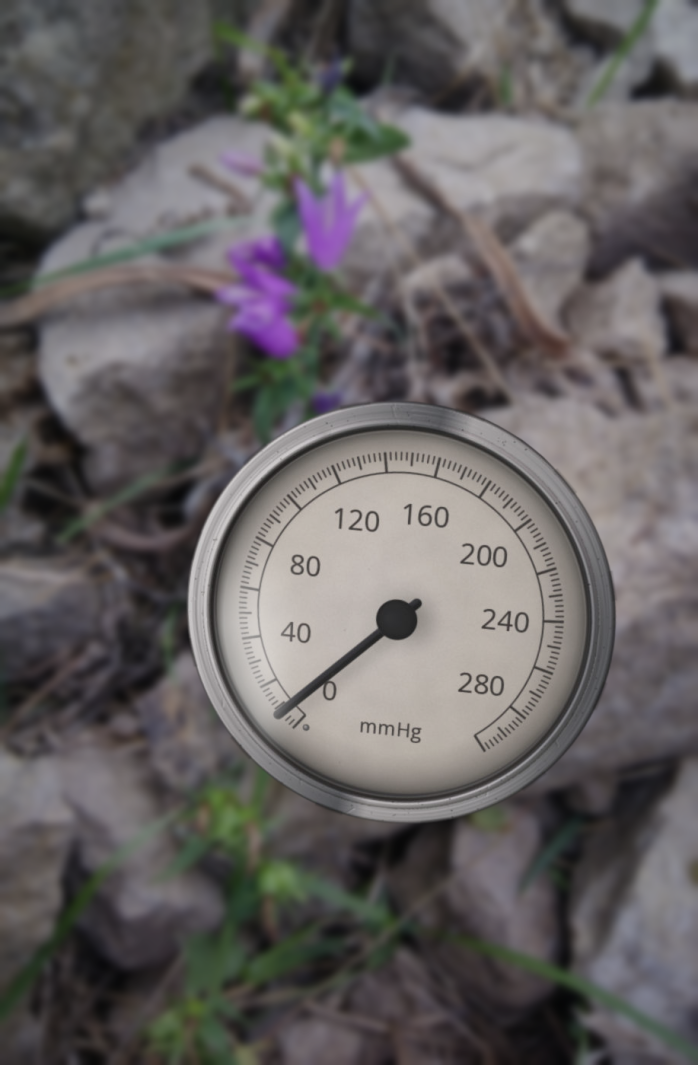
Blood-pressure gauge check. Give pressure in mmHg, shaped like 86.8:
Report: 8
